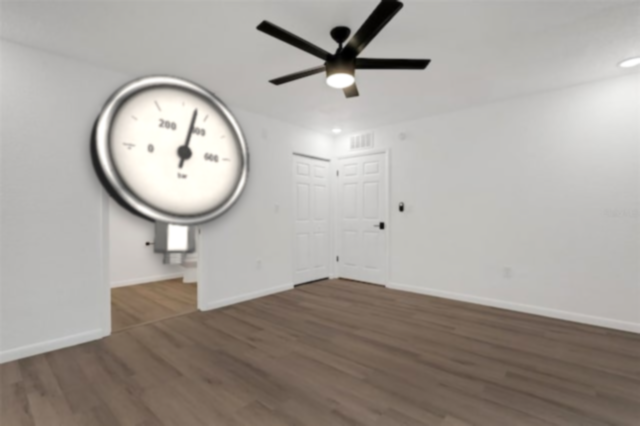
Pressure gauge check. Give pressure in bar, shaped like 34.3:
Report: 350
